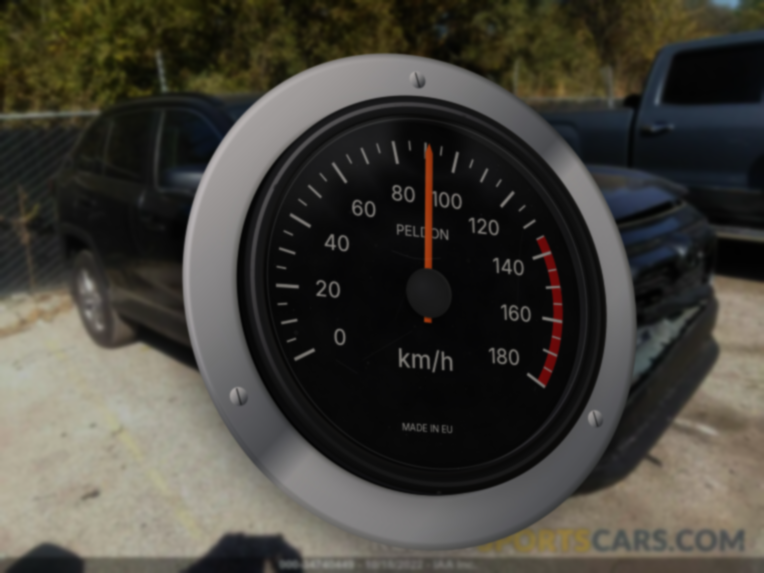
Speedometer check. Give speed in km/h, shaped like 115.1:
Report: 90
